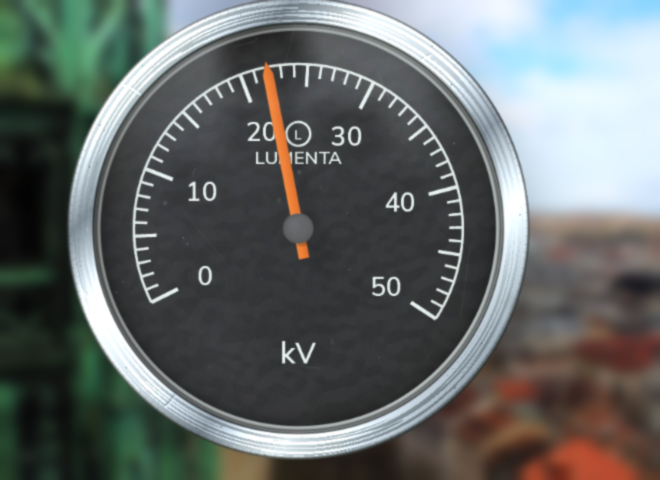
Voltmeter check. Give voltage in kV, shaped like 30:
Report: 22
